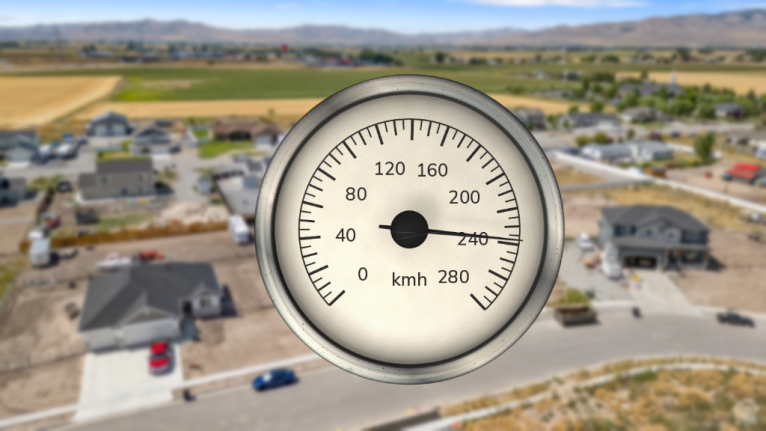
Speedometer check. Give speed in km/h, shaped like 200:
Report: 237.5
